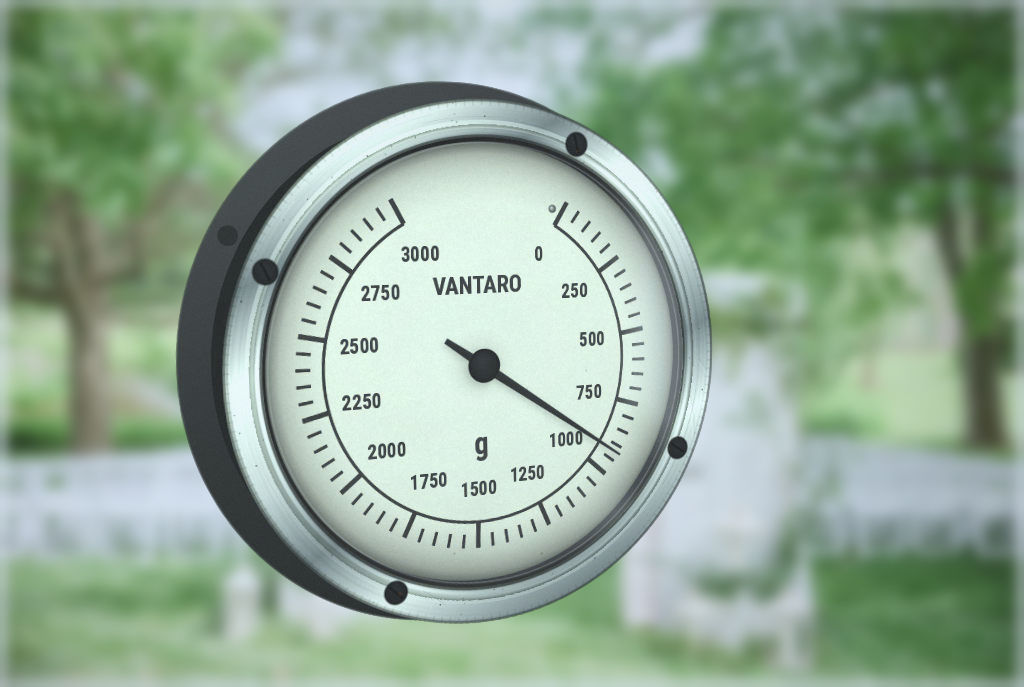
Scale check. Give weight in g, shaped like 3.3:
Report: 925
